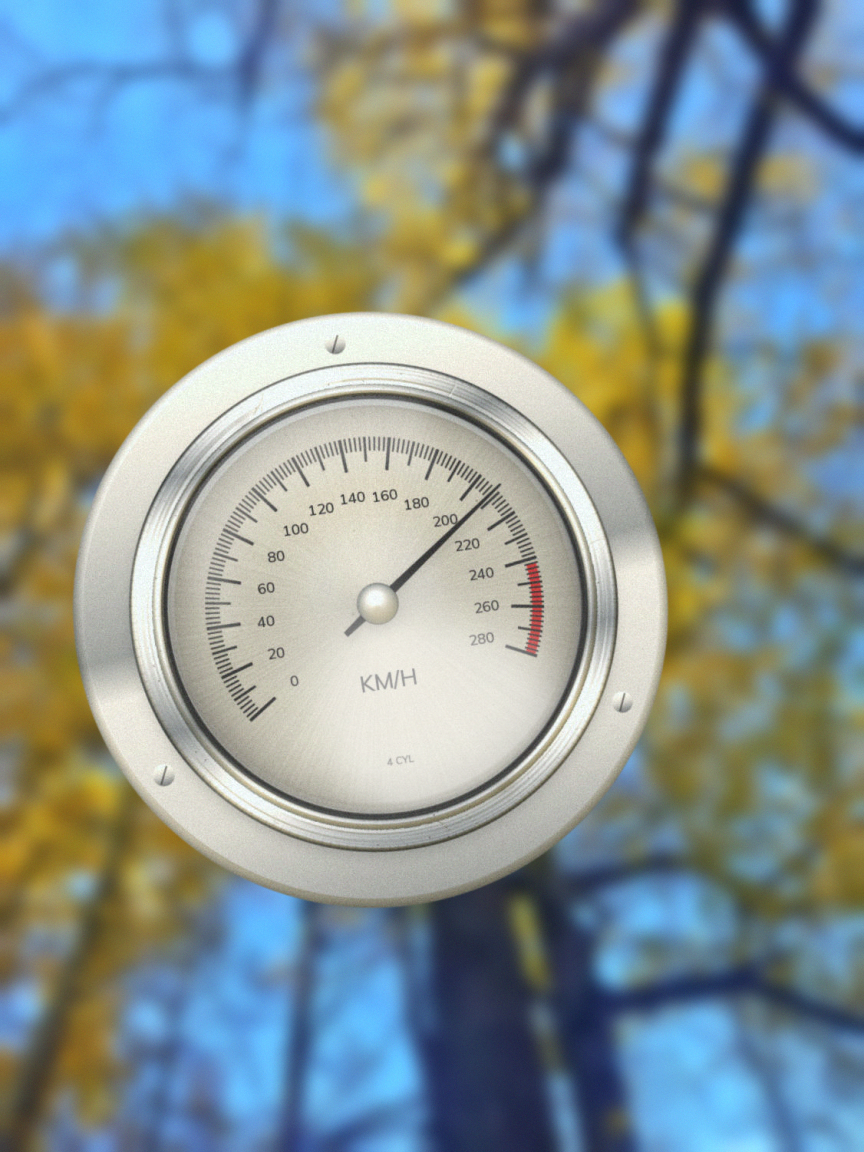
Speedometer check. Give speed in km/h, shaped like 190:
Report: 208
